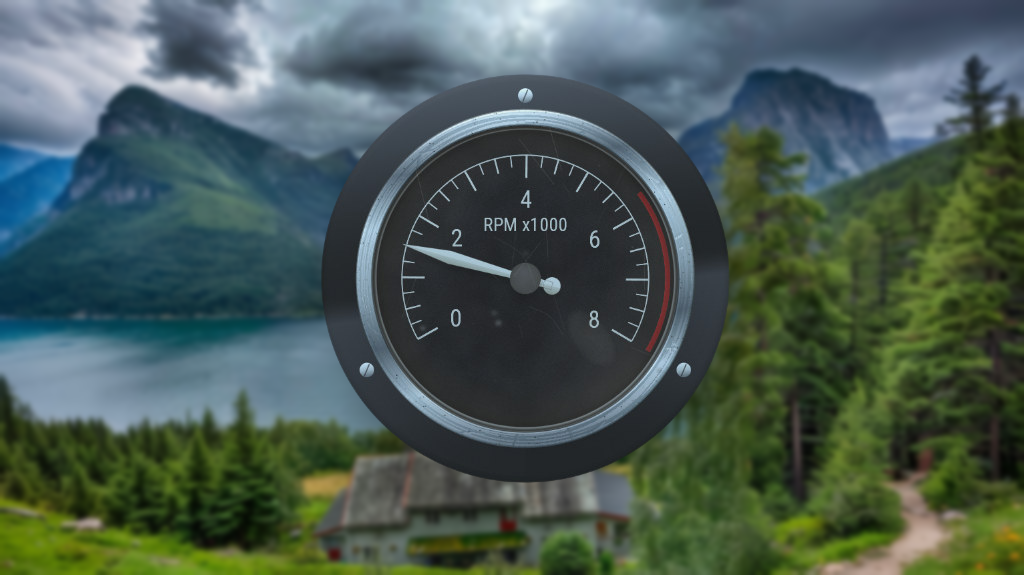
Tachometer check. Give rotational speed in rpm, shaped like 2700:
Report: 1500
